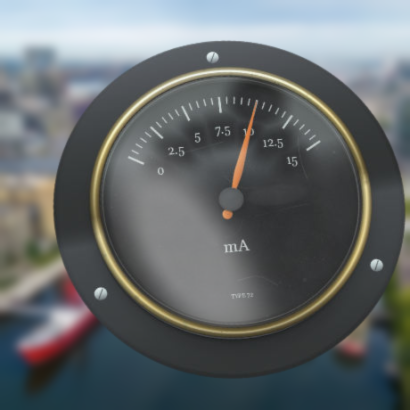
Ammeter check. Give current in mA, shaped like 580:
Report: 10
